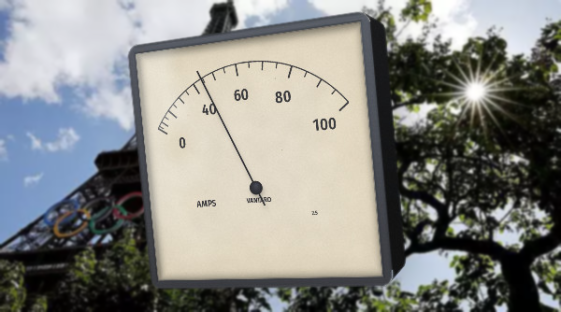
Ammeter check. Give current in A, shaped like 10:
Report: 45
